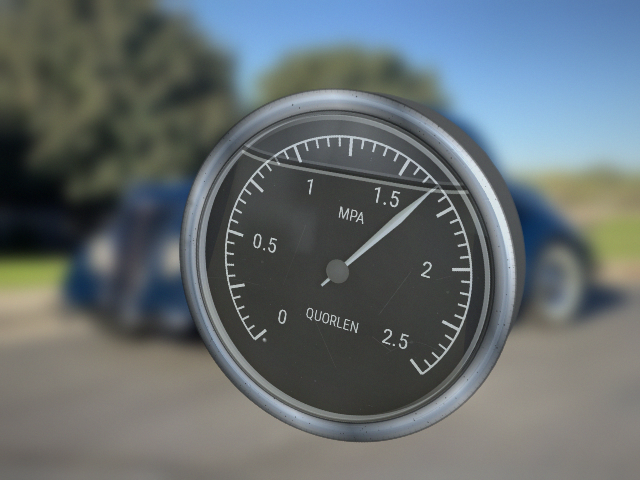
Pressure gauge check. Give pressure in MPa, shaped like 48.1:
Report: 1.65
